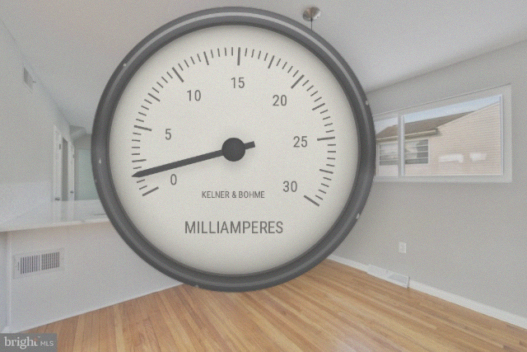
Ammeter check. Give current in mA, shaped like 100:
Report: 1.5
